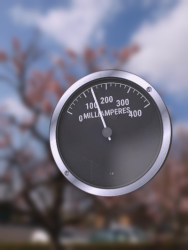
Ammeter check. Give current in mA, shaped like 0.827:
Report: 140
